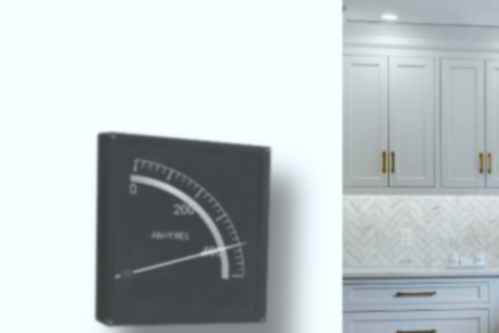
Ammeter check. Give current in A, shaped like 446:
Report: 400
